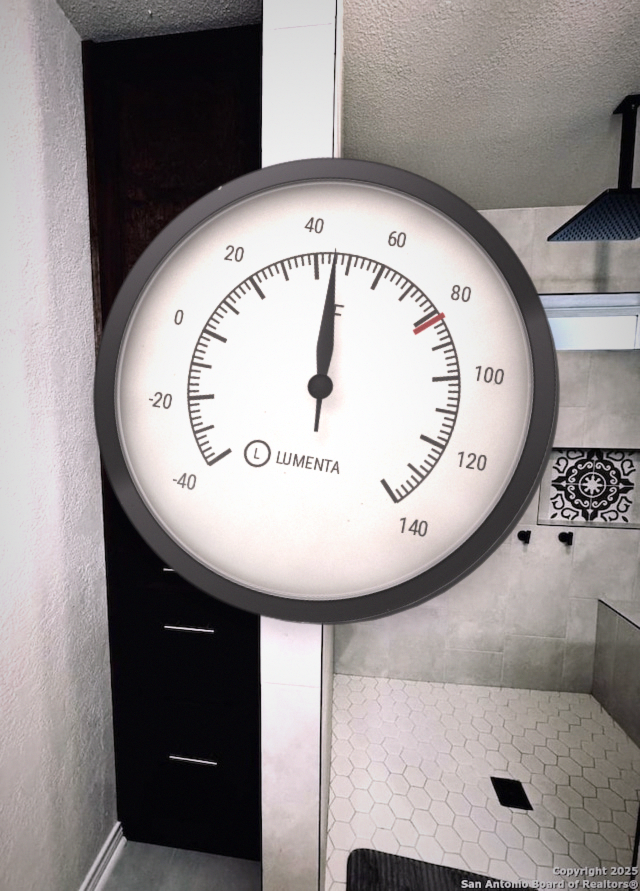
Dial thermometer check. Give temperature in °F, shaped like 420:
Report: 46
